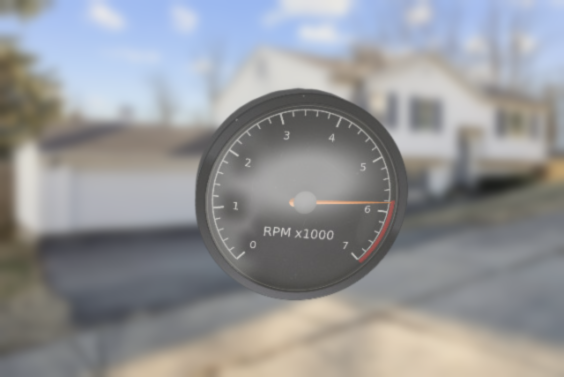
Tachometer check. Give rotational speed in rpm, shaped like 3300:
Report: 5800
